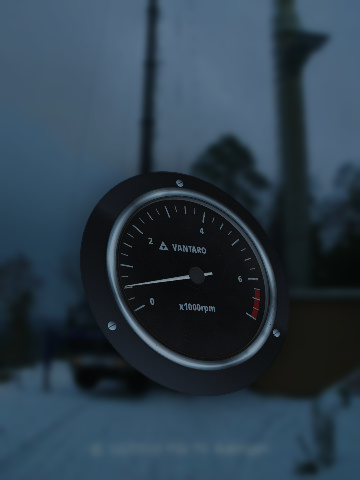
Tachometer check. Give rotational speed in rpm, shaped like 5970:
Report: 500
